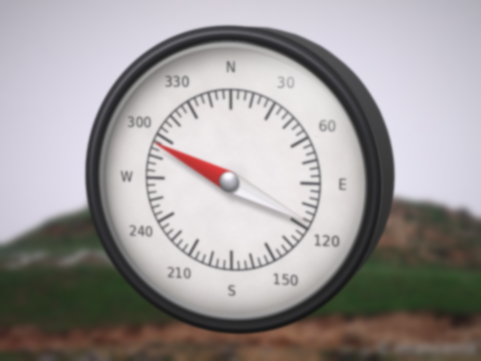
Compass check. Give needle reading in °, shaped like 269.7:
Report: 295
